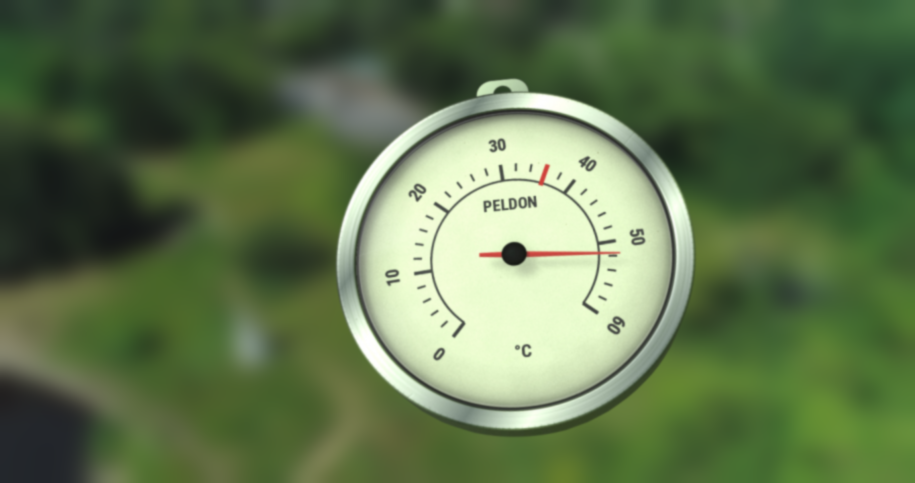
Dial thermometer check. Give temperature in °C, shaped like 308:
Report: 52
